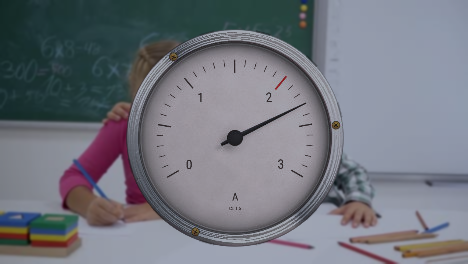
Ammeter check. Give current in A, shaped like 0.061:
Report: 2.3
